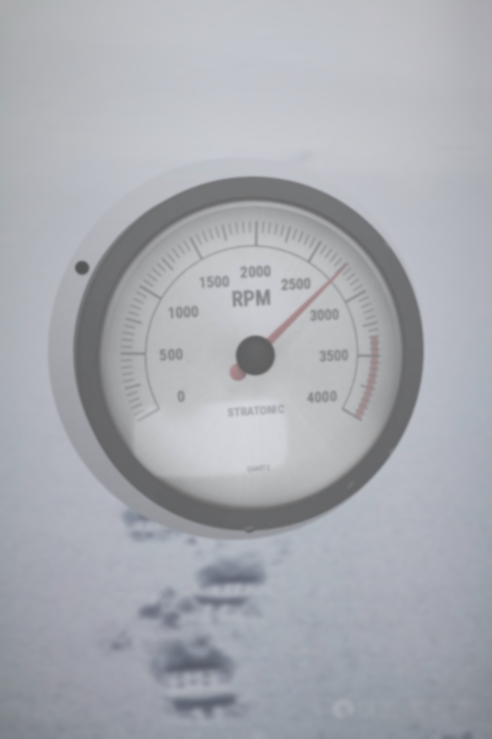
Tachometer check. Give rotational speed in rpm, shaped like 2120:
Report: 2750
